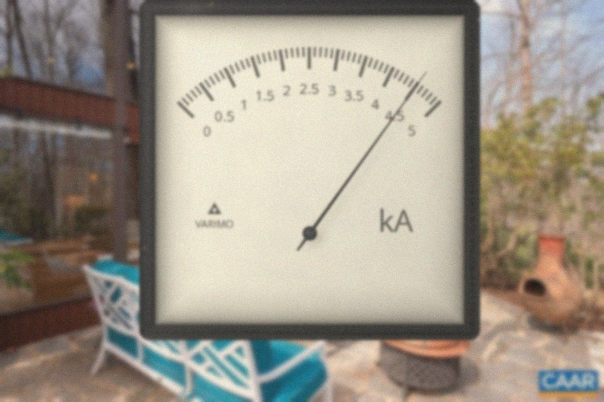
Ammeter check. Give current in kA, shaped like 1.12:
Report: 4.5
